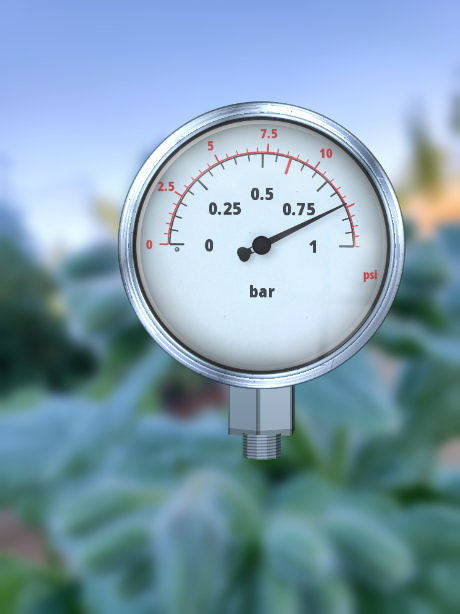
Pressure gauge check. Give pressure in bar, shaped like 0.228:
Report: 0.85
